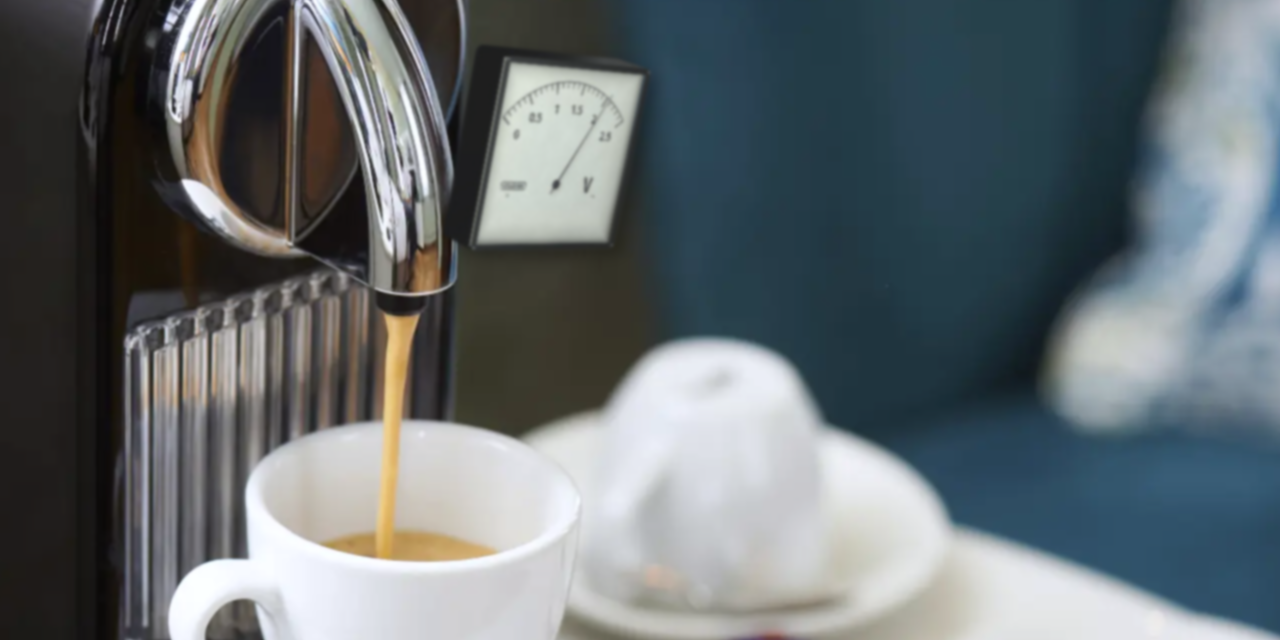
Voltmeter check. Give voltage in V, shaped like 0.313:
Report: 2
